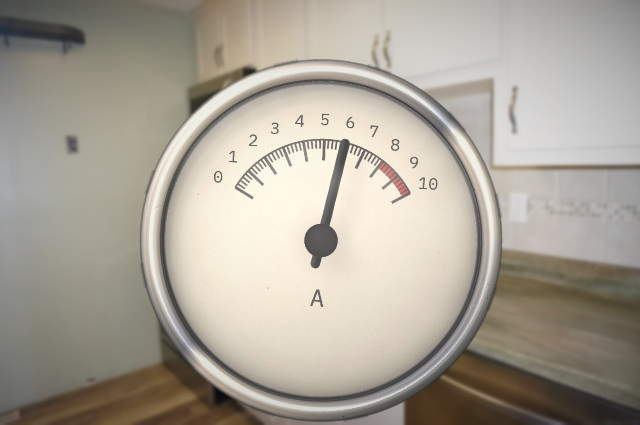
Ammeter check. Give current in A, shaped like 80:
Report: 6
